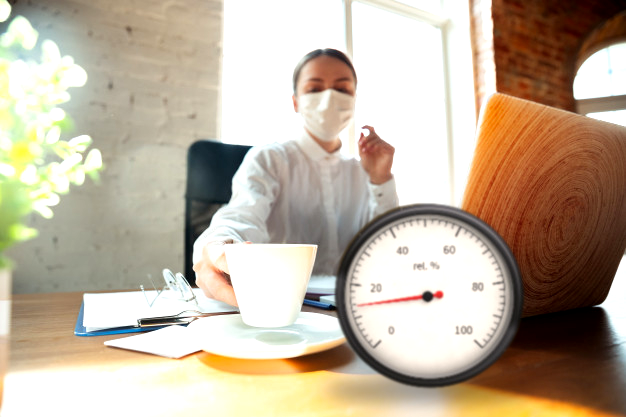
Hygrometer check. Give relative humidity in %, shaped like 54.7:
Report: 14
